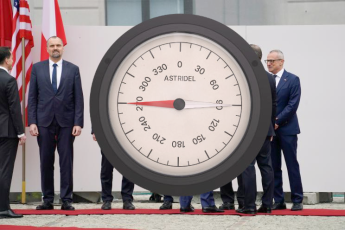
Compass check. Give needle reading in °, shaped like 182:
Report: 270
